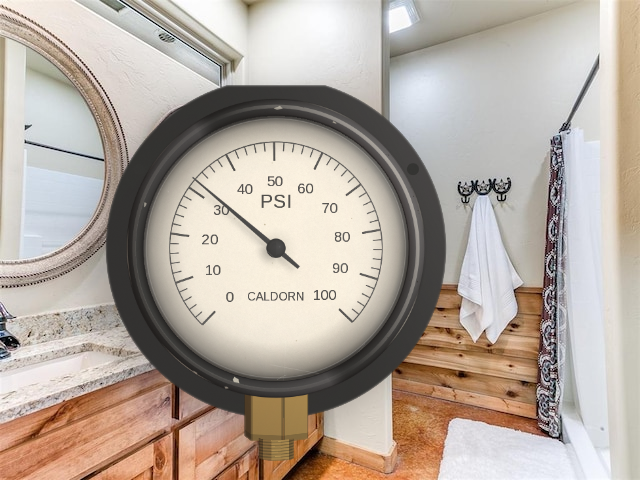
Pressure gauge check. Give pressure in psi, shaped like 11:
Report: 32
